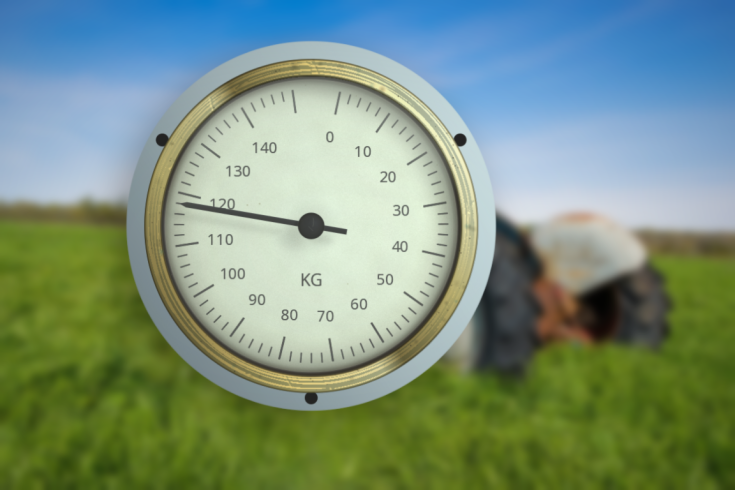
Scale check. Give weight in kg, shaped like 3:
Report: 118
